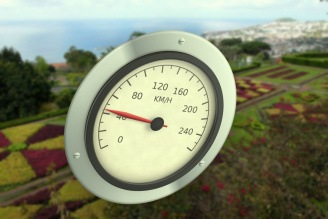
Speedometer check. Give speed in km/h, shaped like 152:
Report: 45
